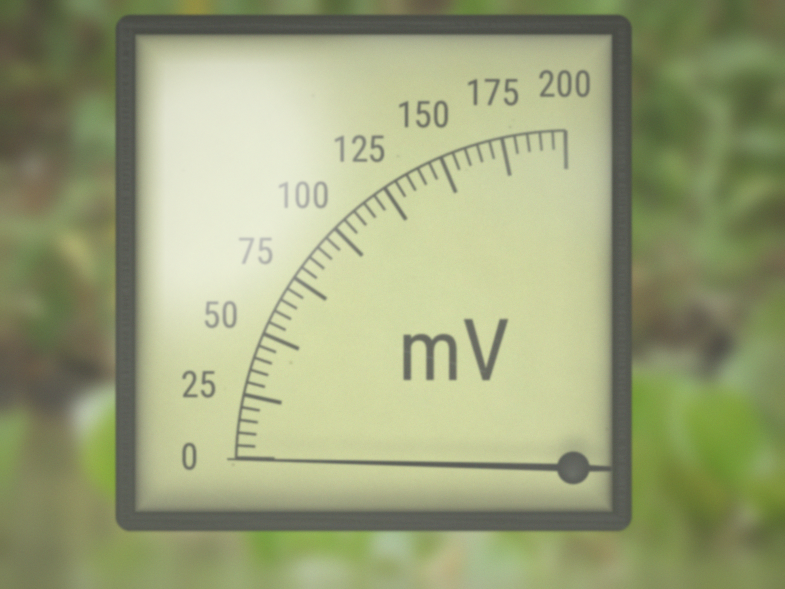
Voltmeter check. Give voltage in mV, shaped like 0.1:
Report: 0
